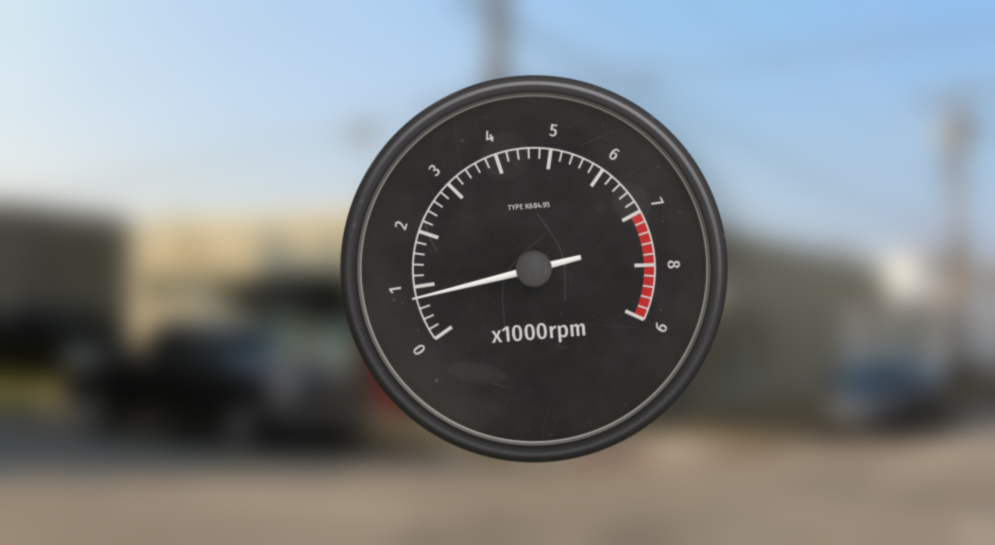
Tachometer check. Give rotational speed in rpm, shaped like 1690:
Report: 800
